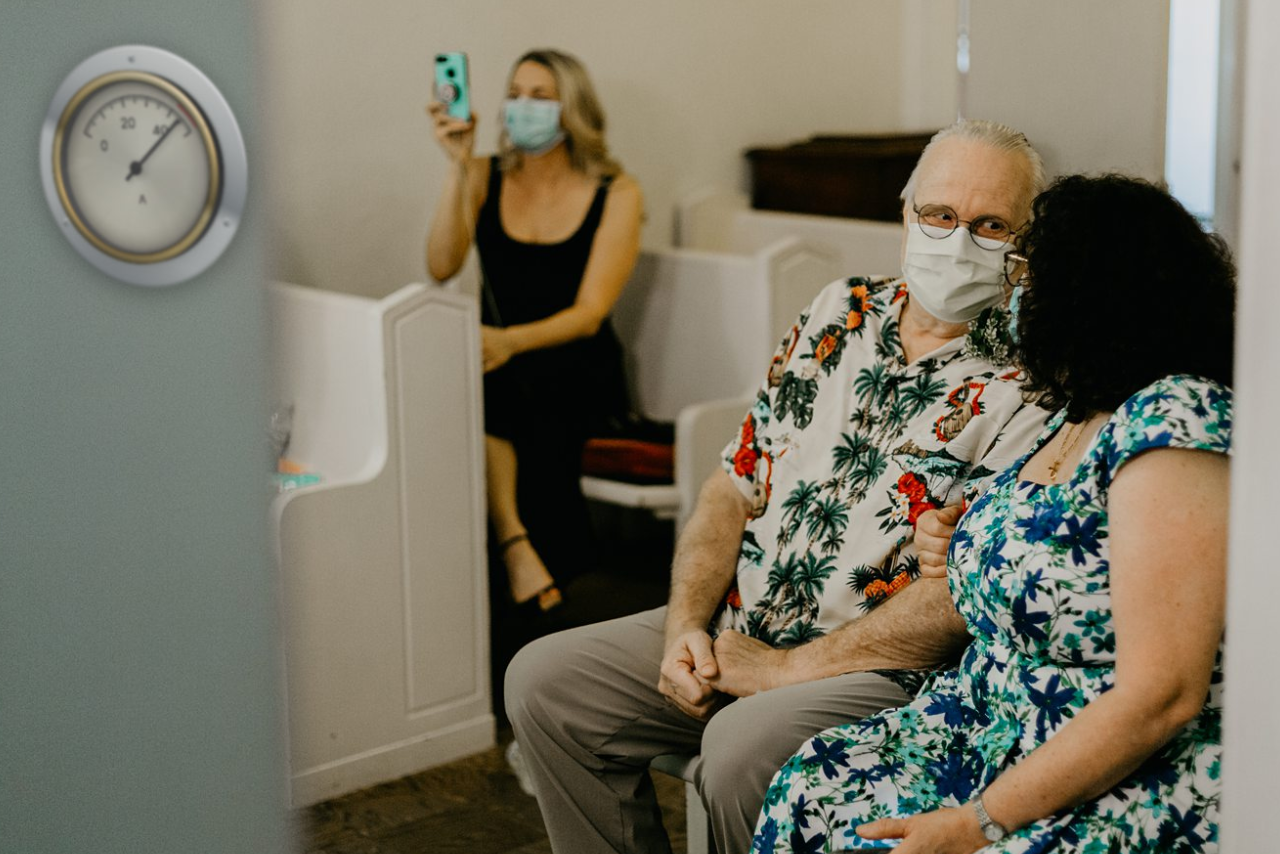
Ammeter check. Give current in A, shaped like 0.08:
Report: 45
